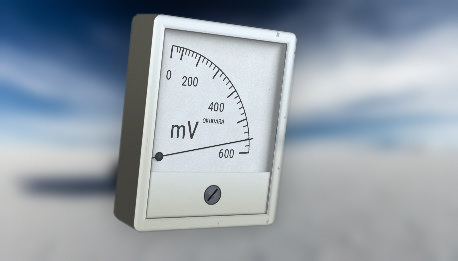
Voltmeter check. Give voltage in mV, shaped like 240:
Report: 560
